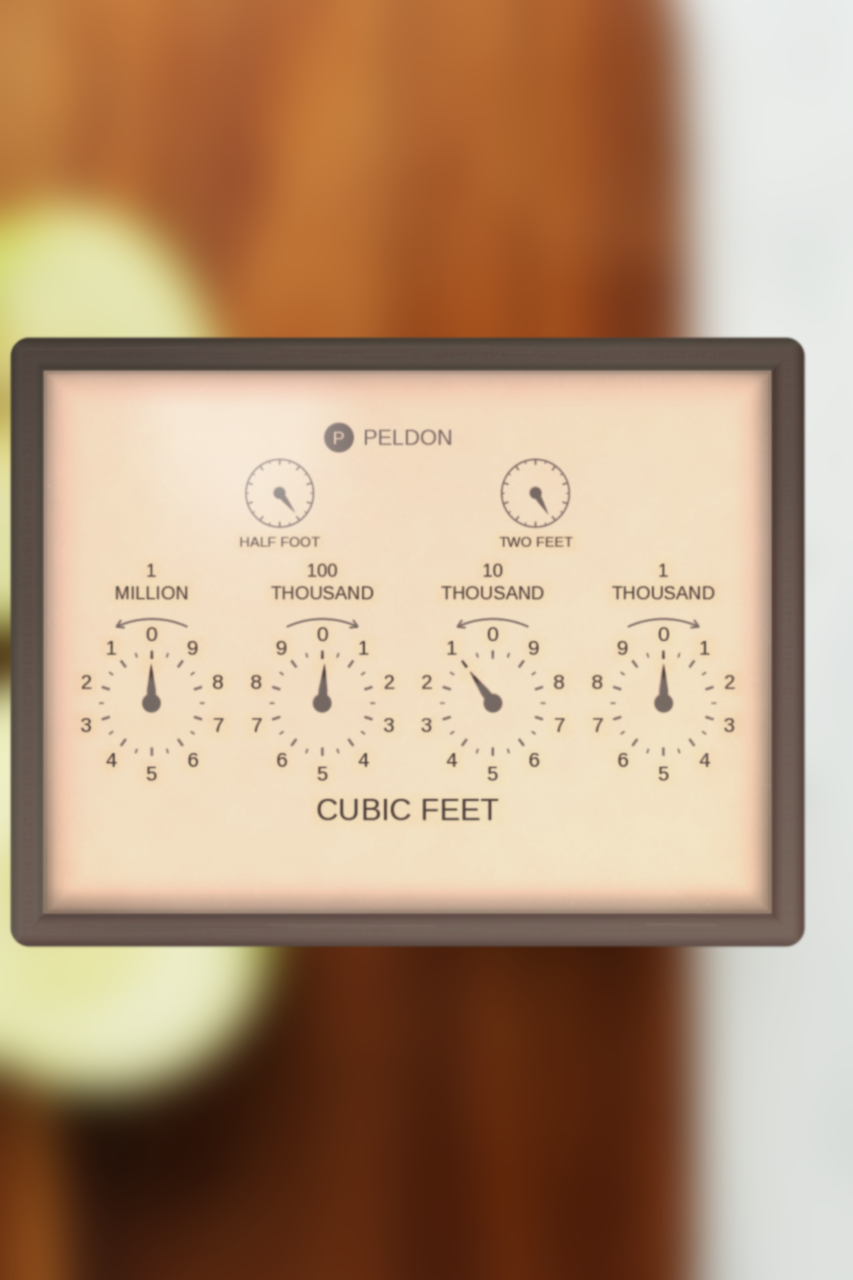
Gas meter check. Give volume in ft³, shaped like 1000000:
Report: 1000
